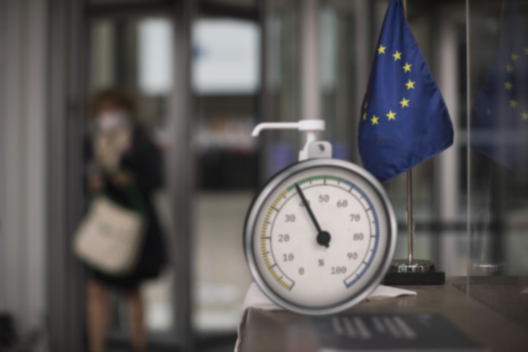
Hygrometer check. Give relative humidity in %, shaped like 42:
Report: 40
